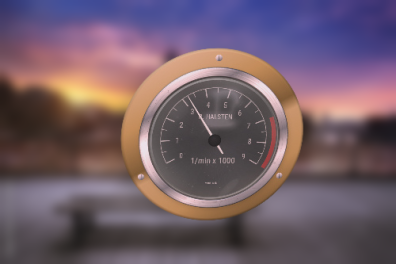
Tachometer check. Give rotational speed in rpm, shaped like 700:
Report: 3250
